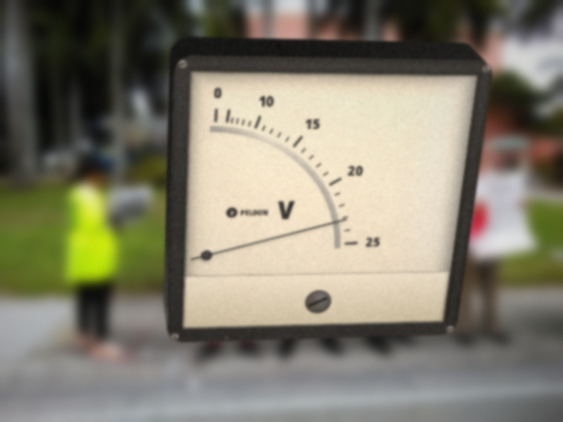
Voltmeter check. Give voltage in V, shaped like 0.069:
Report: 23
